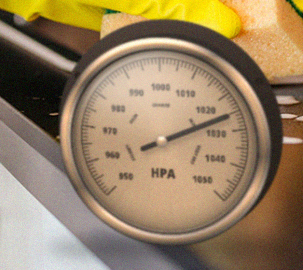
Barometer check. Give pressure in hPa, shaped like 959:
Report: 1025
